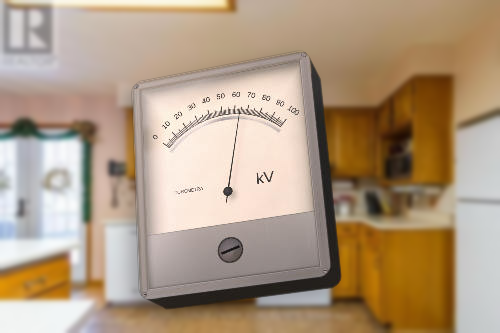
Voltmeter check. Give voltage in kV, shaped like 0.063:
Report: 65
